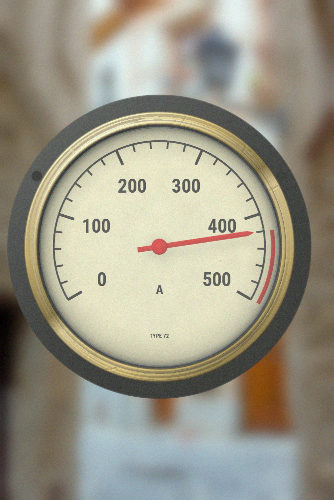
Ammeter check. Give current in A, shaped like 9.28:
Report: 420
